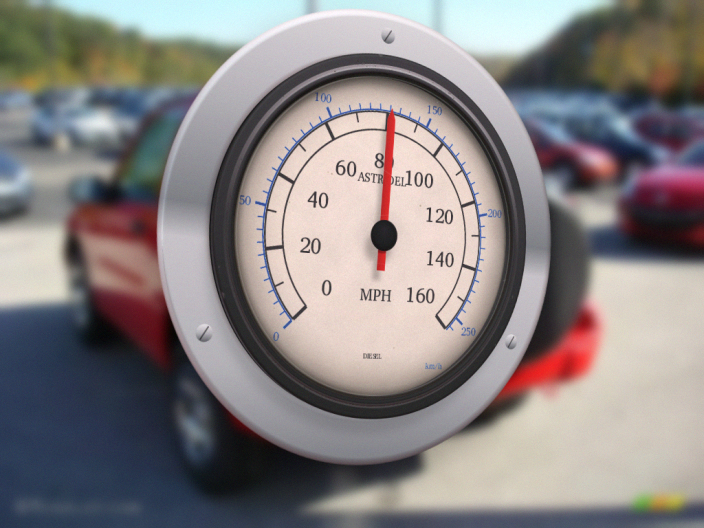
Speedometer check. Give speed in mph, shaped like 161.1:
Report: 80
